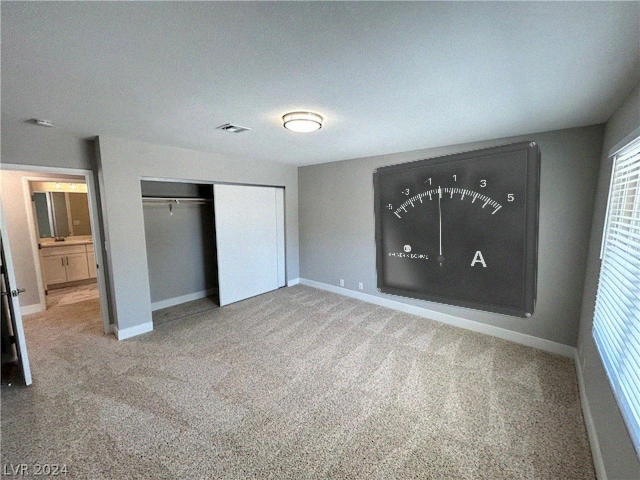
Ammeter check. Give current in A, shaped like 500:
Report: 0
